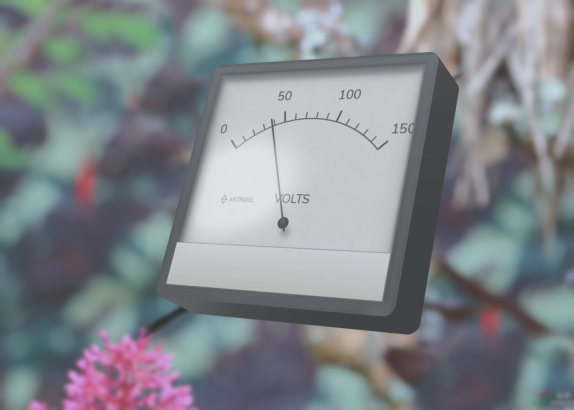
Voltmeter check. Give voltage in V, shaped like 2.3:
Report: 40
